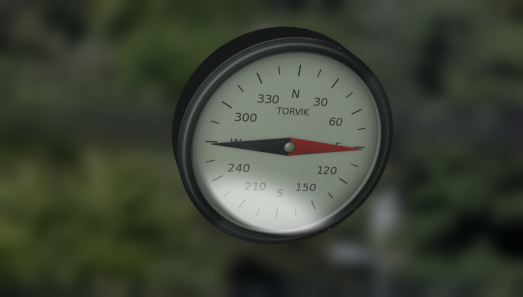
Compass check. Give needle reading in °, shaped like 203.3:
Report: 90
